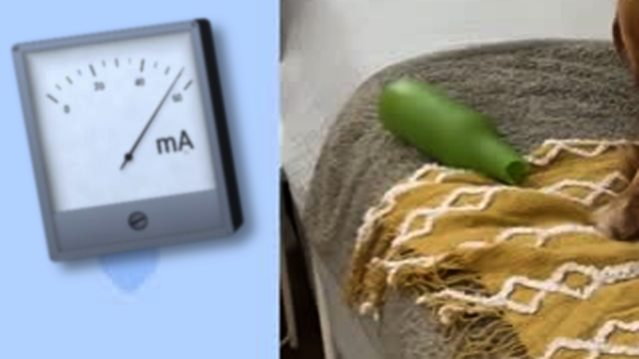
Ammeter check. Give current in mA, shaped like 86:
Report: 55
